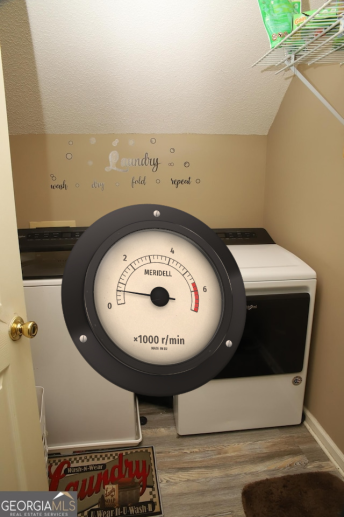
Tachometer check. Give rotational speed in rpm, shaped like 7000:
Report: 600
